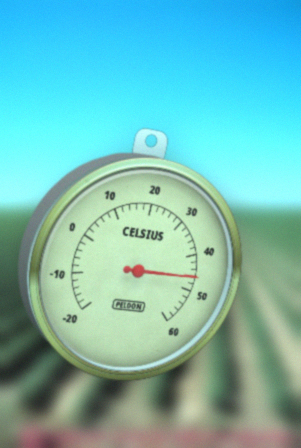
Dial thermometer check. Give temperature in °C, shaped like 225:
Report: 46
